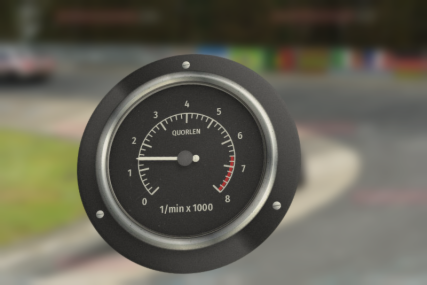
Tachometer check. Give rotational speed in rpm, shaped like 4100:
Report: 1400
